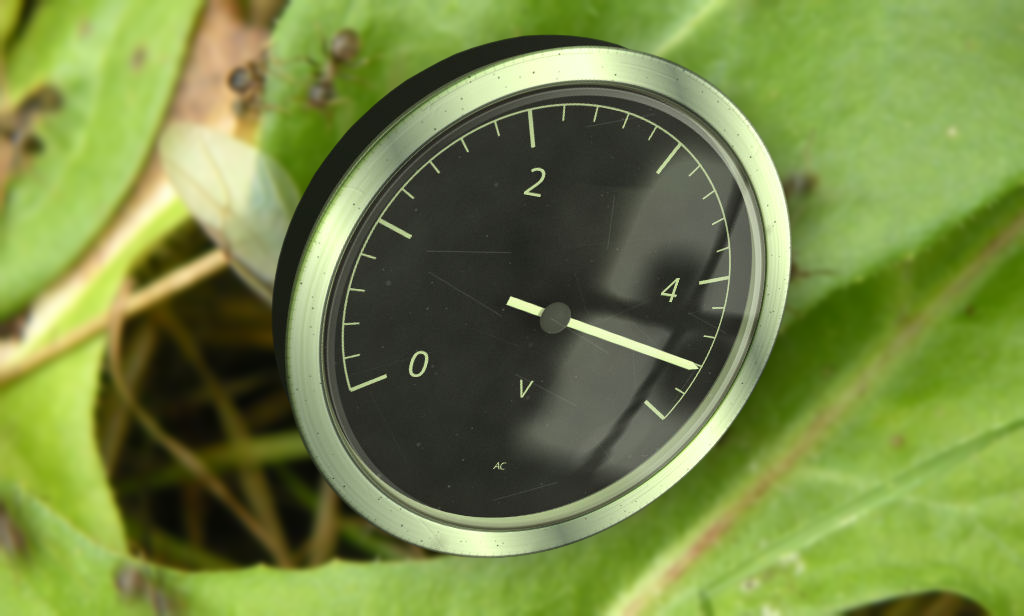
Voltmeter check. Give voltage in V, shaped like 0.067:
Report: 4.6
